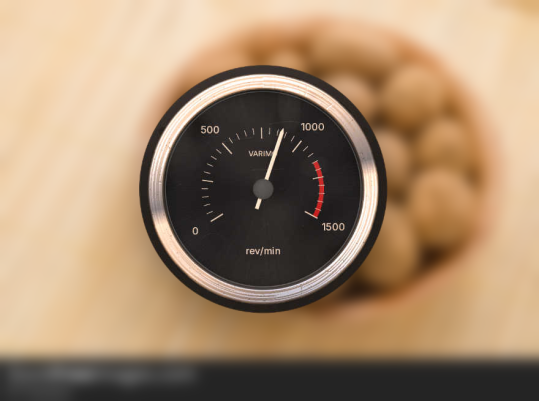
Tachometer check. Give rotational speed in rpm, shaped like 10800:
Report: 875
